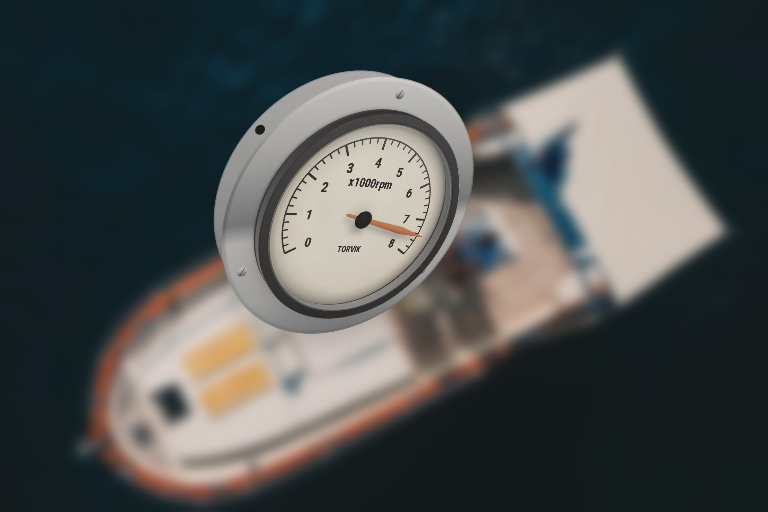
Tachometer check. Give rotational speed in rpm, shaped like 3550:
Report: 7400
